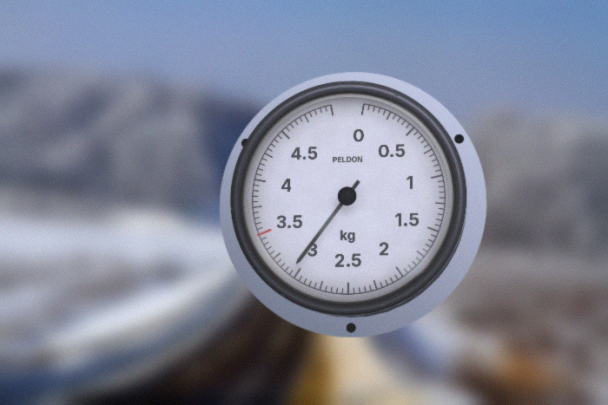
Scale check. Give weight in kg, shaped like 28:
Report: 3.05
